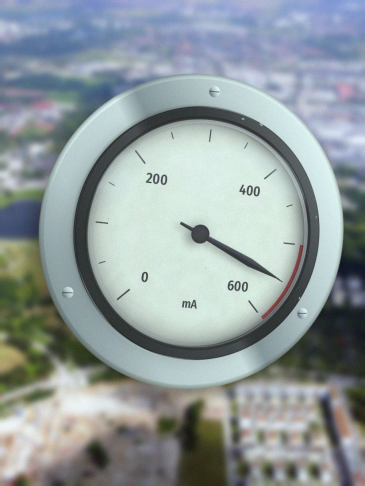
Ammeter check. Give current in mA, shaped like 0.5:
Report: 550
